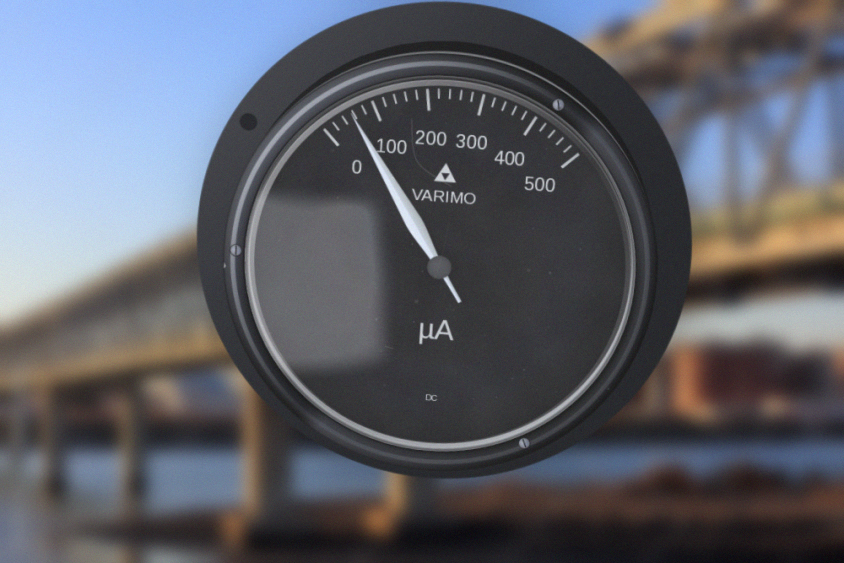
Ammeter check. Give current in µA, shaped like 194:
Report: 60
